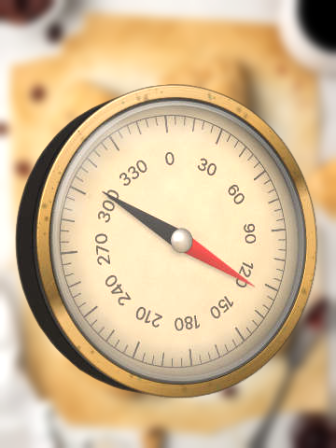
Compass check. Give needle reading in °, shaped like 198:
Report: 125
